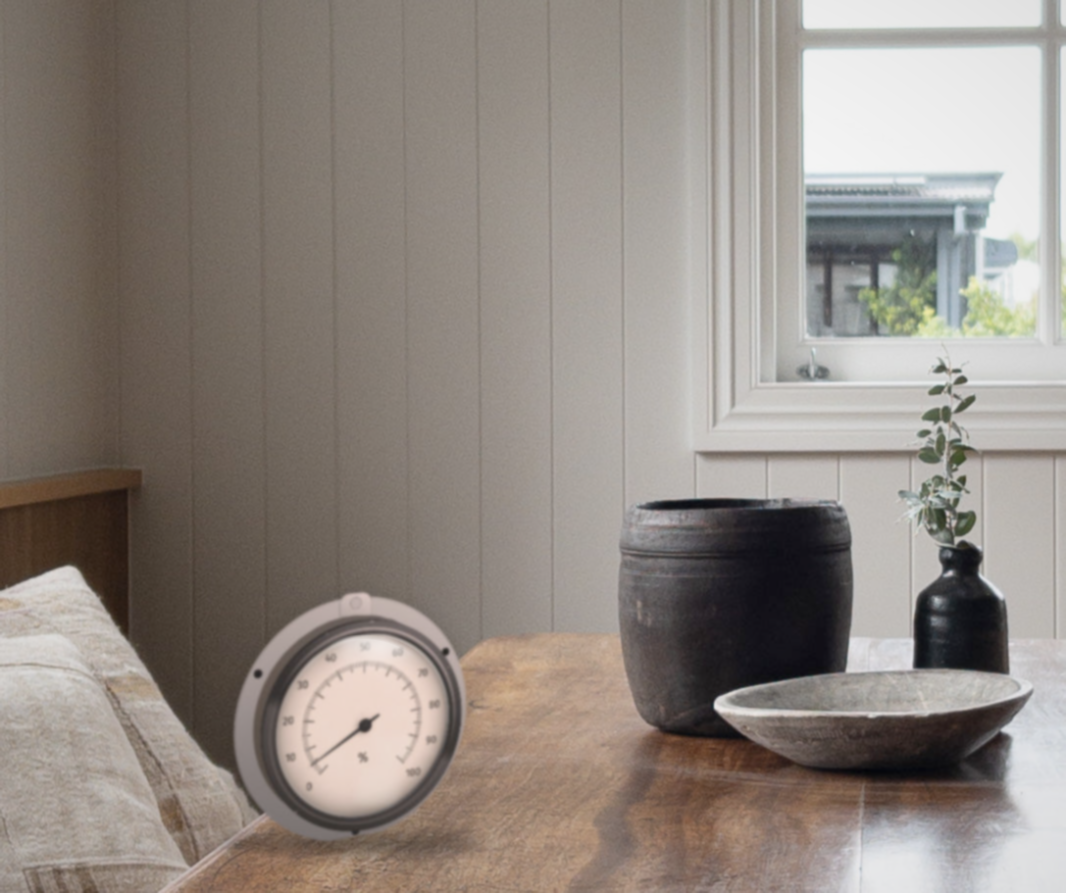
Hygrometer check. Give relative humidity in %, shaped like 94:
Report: 5
